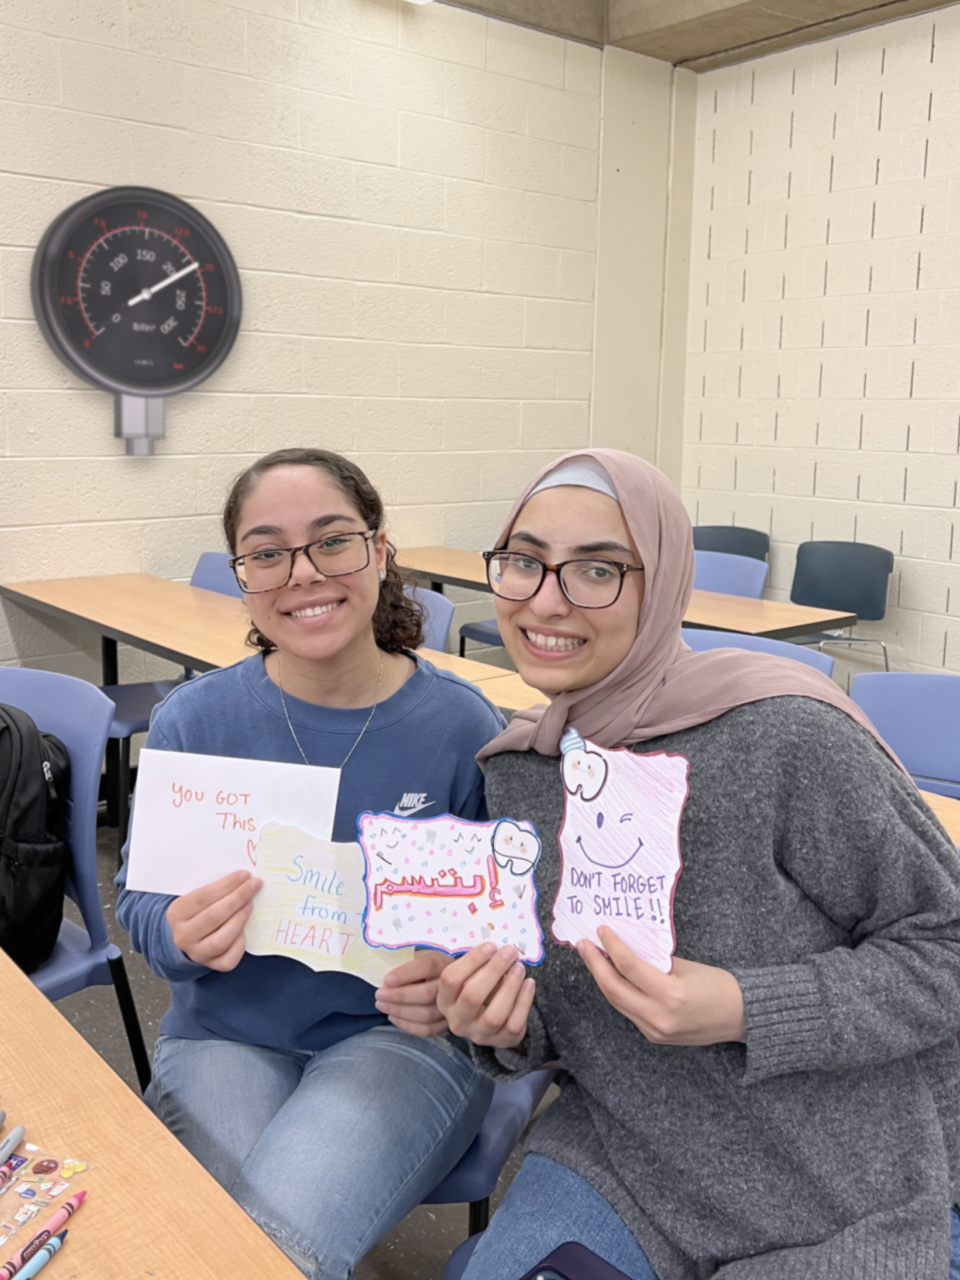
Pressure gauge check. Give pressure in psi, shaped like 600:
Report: 210
